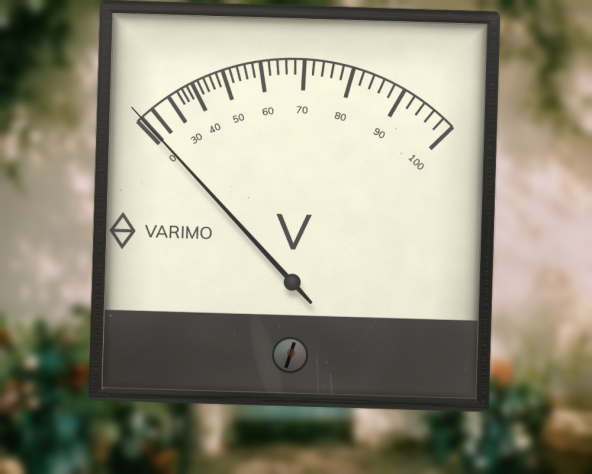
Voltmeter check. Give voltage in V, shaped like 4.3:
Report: 10
